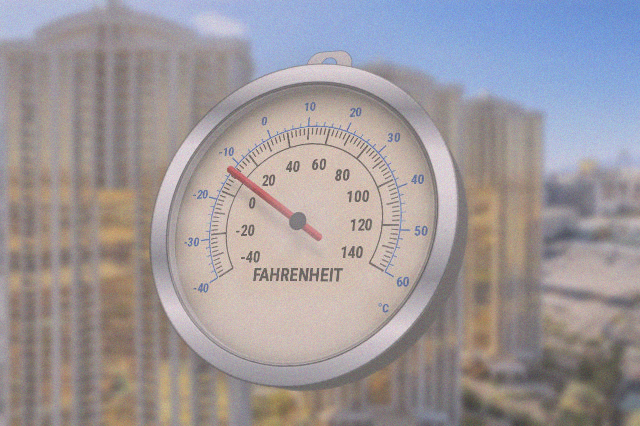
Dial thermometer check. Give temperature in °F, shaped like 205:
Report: 10
